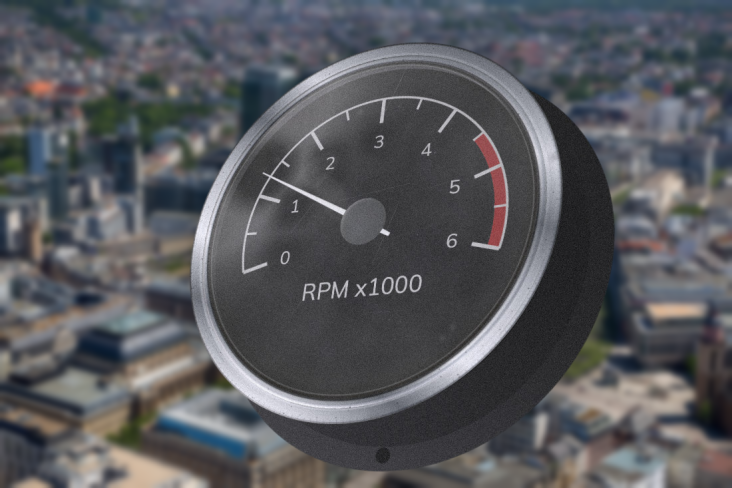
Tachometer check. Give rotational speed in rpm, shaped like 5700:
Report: 1250
